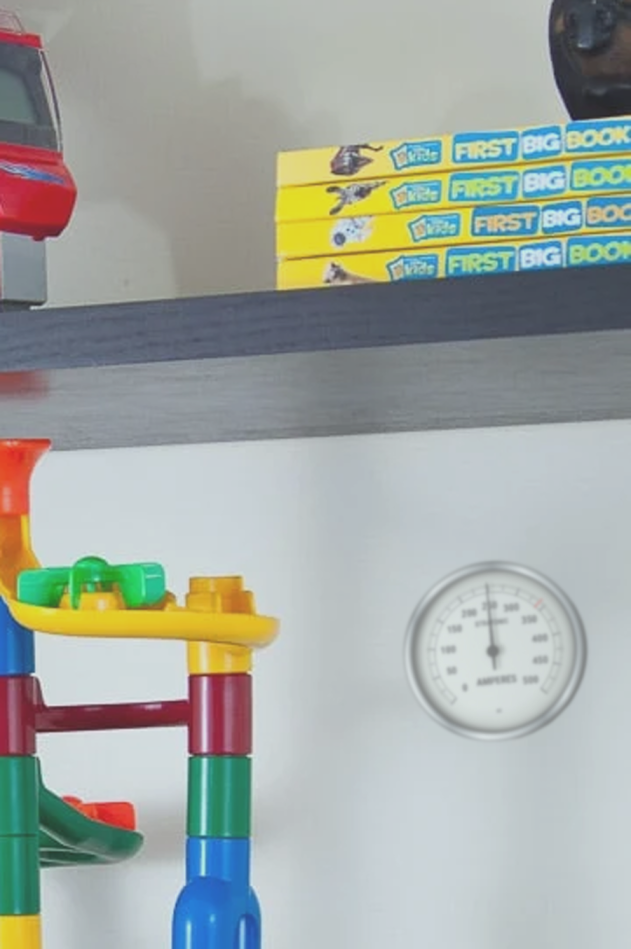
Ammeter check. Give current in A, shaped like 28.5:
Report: 250
